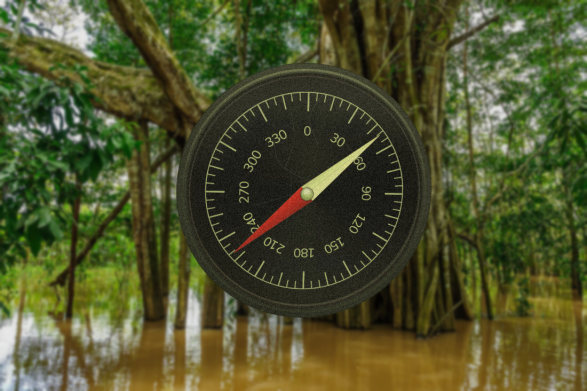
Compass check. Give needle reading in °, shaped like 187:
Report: 230
